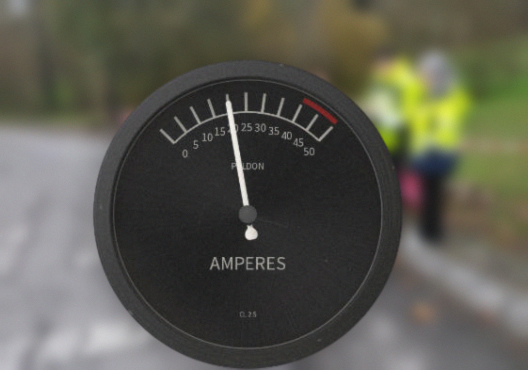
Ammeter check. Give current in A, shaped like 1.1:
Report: 20
